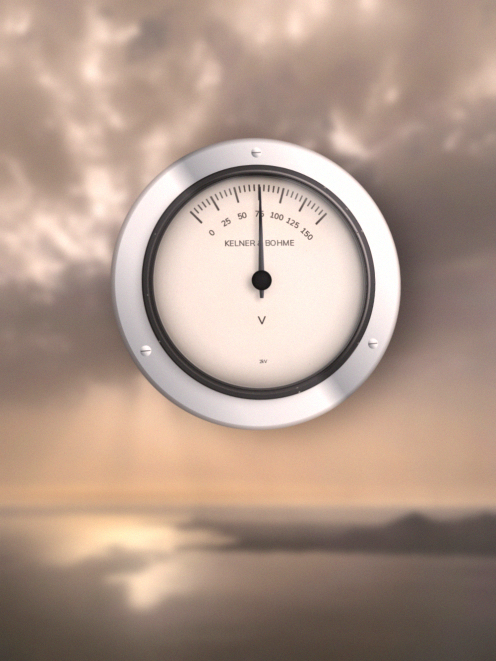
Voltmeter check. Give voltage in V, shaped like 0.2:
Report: 75
